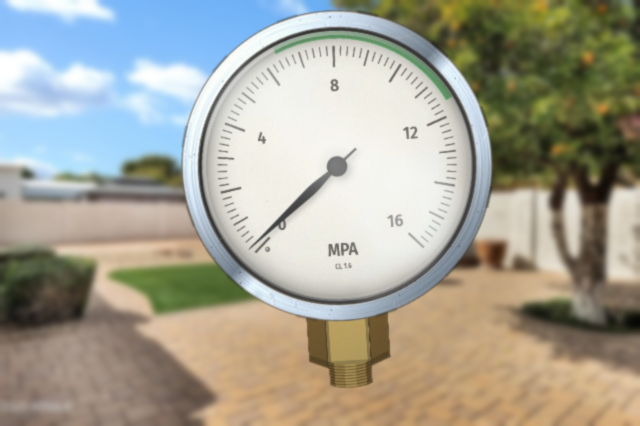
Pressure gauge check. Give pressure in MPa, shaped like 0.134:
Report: 0.2
